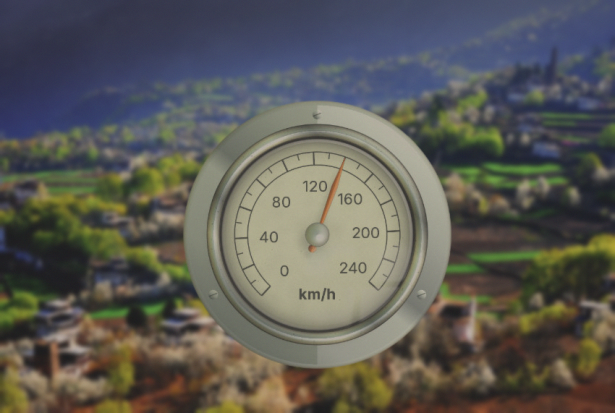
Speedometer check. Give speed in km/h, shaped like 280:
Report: 140
